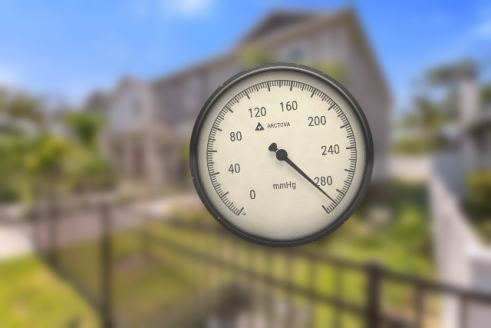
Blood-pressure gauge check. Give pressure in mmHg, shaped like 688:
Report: 290
